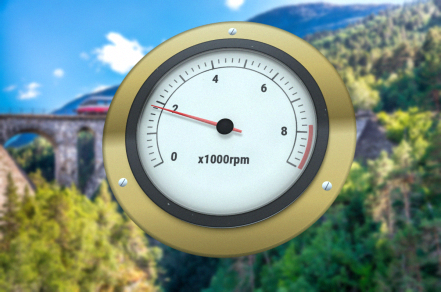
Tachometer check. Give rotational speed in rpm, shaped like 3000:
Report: 1800
